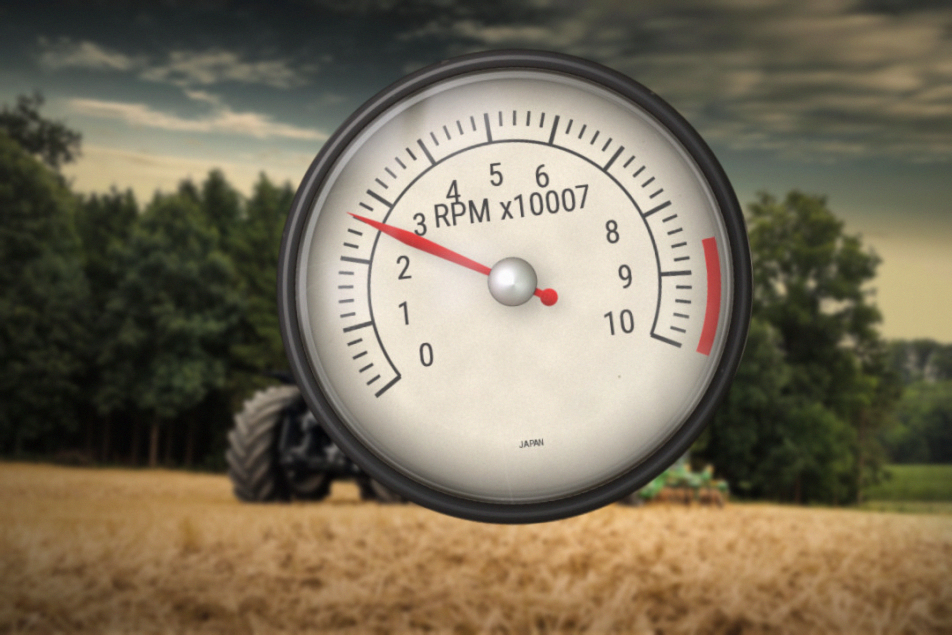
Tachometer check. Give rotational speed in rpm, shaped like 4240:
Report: 2600
